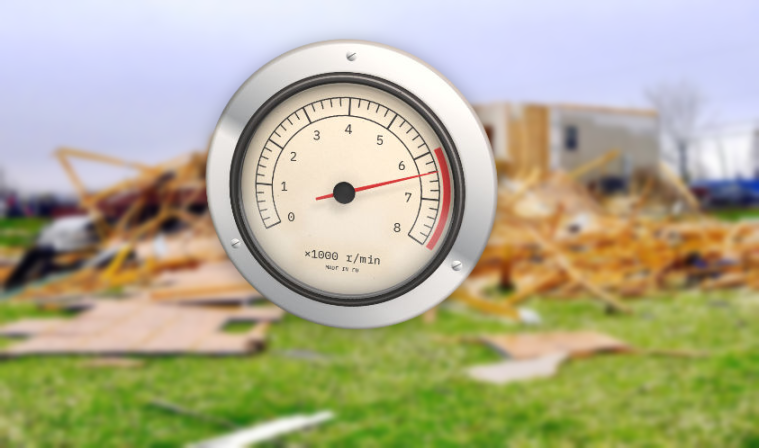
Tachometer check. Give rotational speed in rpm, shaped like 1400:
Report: 6400
